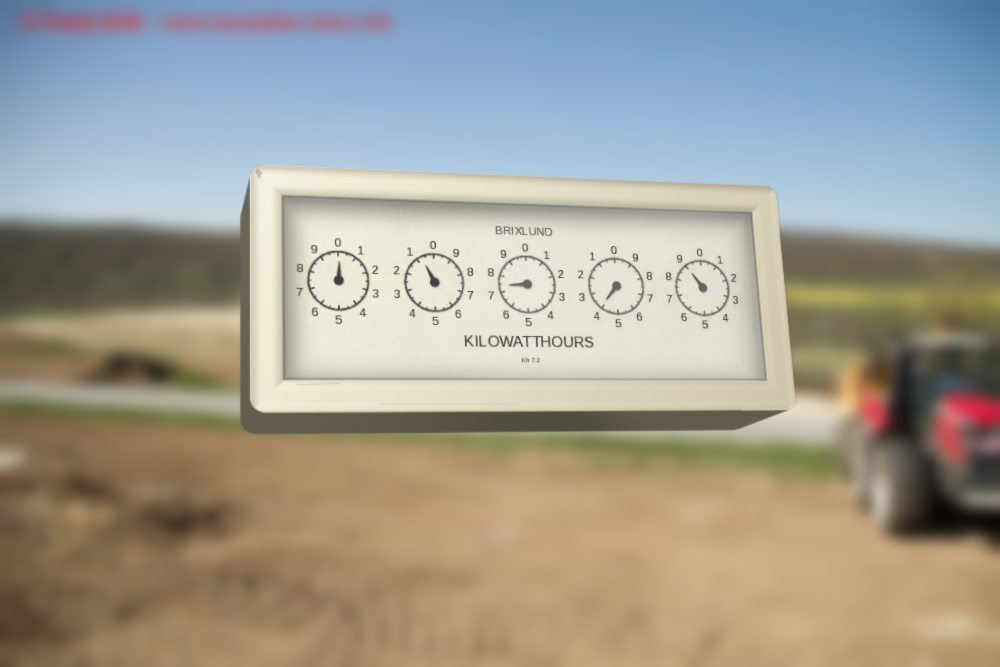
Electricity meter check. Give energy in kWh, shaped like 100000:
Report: 739
